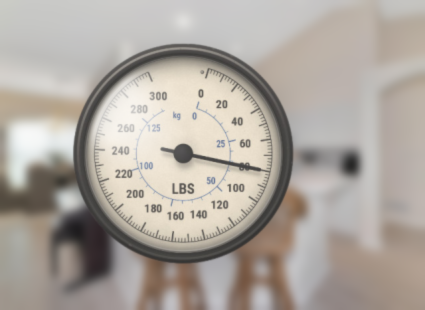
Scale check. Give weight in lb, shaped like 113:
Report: 80
